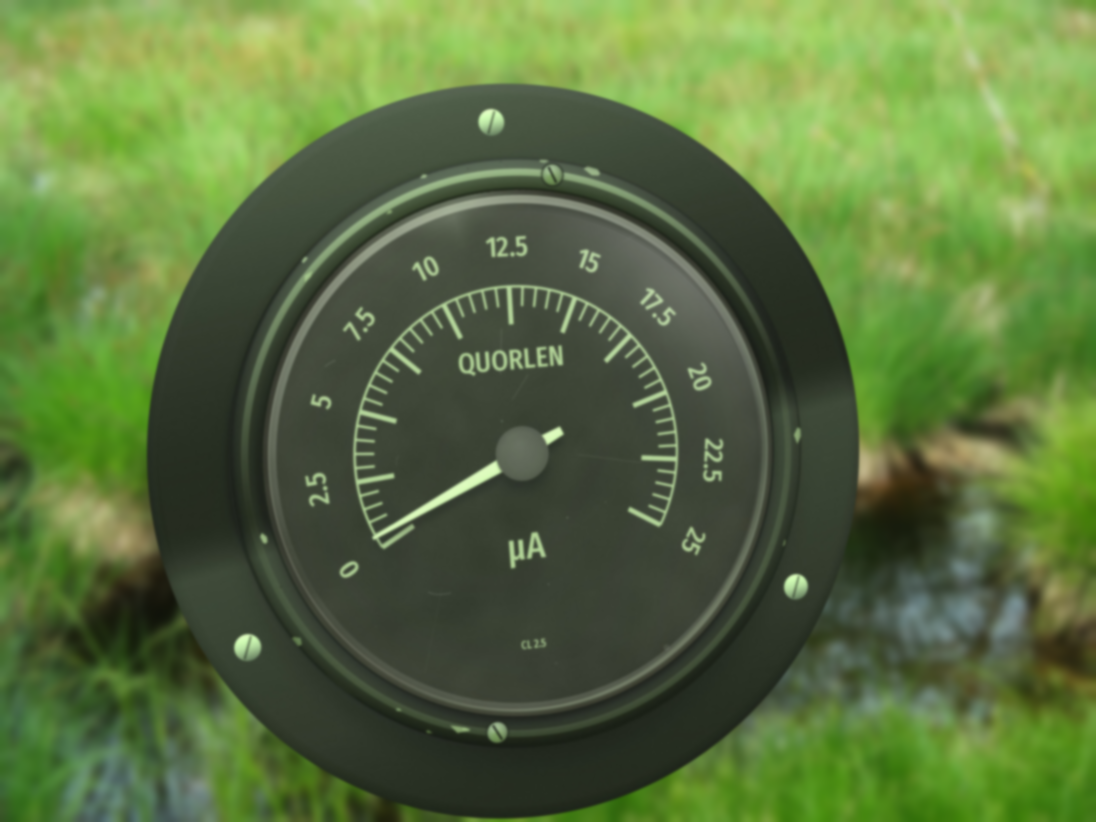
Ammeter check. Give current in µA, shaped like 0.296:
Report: 0.5
